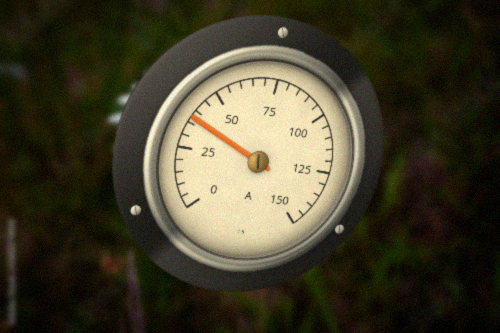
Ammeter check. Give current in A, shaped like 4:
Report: 37.5
